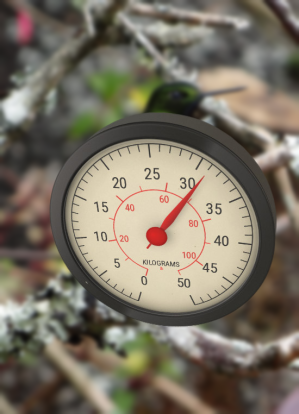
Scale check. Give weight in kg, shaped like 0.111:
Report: 31
